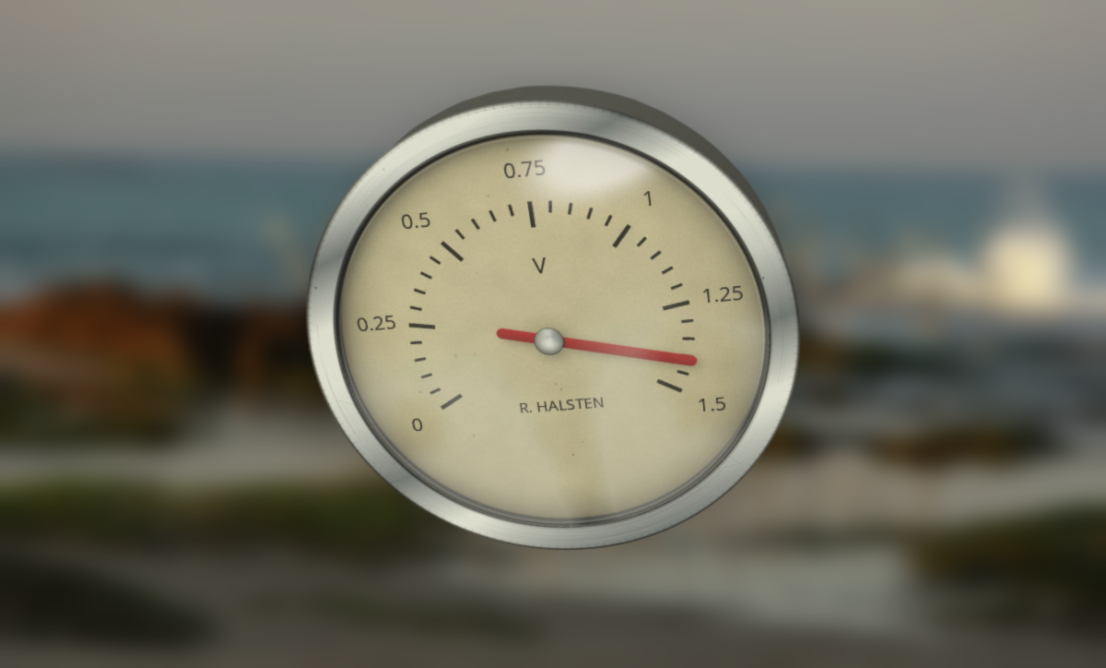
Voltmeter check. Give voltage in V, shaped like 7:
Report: 1.4
